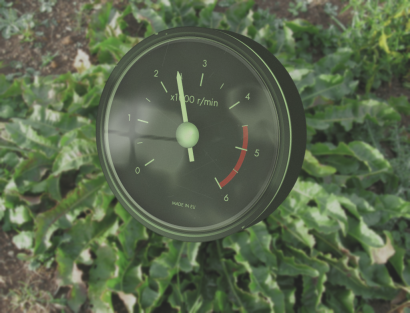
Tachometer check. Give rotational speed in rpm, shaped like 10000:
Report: 2500
